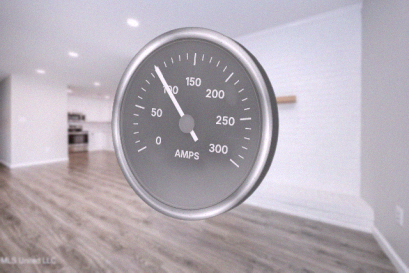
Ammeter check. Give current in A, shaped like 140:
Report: 100
